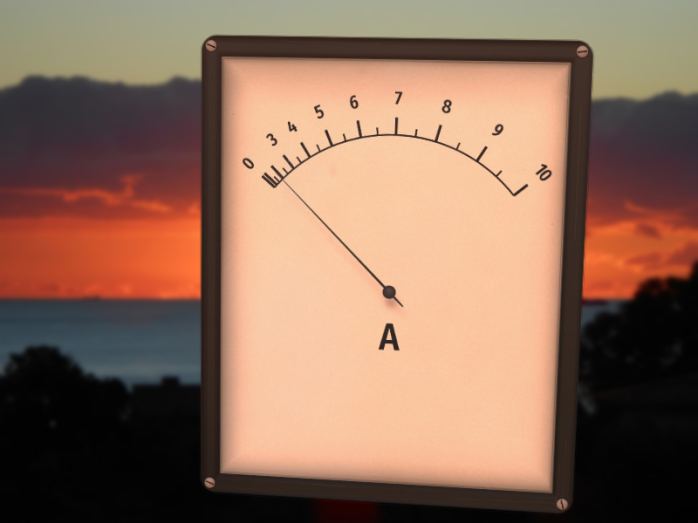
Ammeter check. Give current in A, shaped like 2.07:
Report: 2
